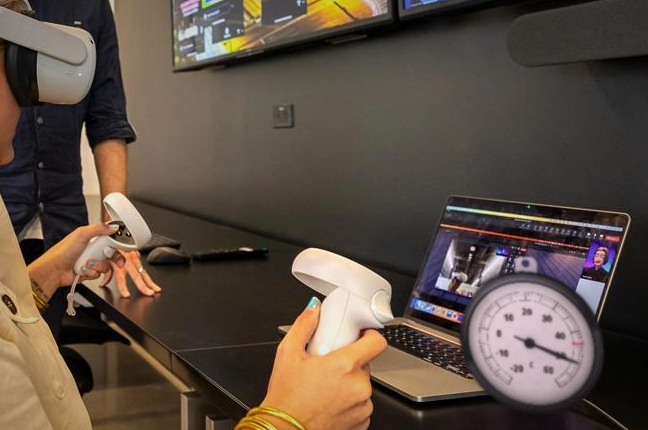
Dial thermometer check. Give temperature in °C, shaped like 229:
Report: 50
